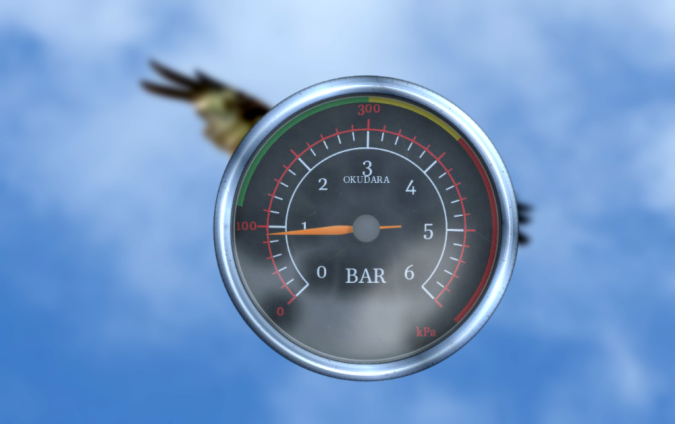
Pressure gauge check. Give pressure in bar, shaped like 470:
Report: 0.9
